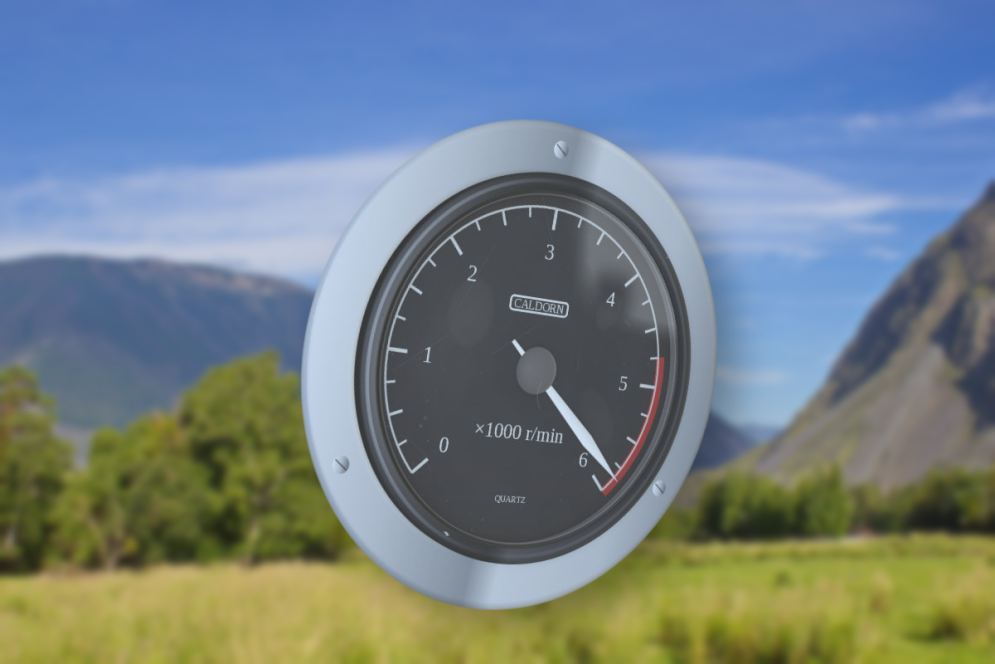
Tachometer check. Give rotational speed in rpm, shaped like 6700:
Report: 5875
